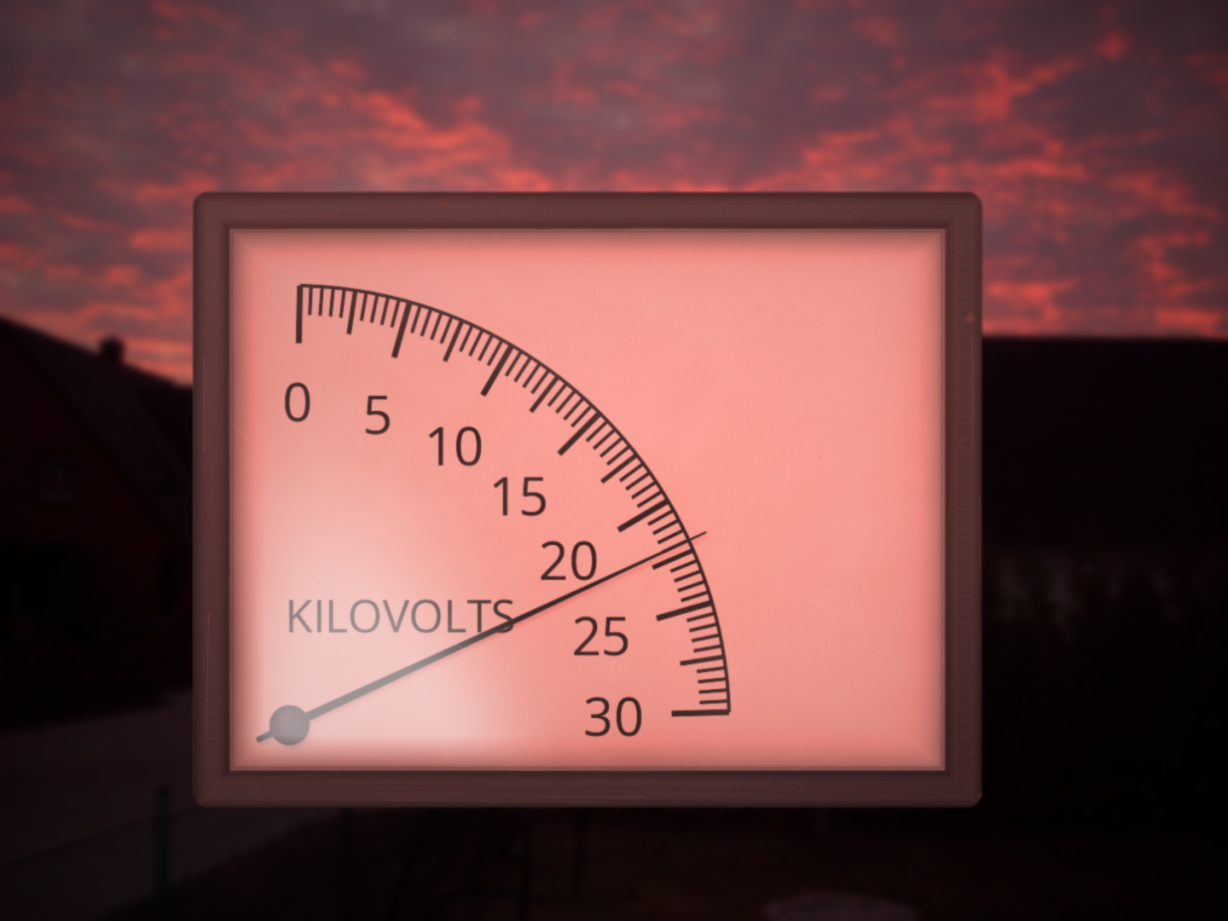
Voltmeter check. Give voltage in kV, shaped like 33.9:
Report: 22
